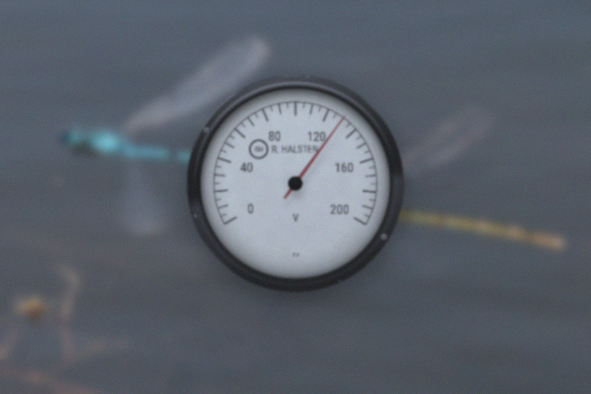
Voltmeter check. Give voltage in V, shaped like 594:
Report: 130
